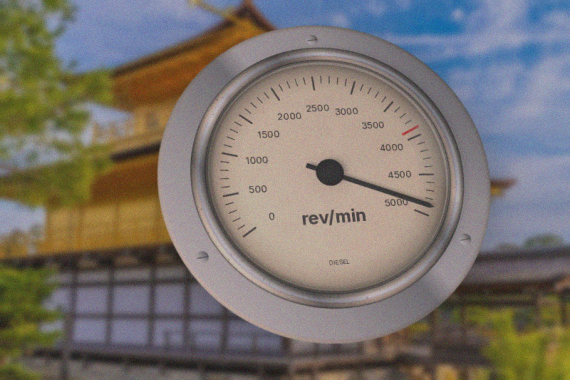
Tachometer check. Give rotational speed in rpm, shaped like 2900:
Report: 4900
